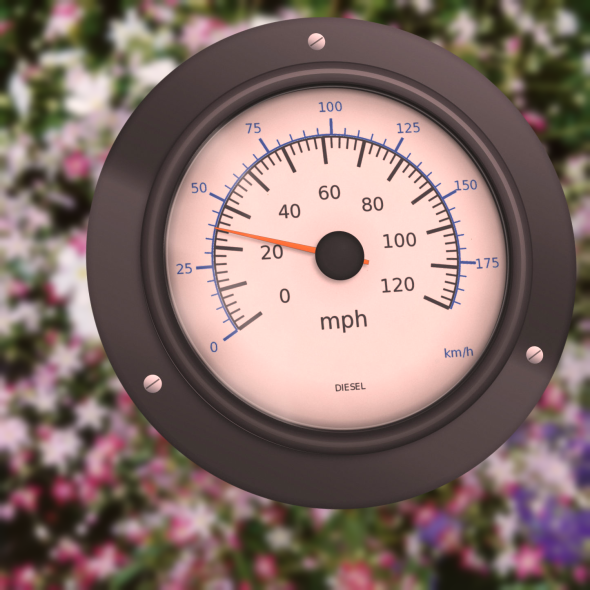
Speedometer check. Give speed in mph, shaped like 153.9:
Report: 24
